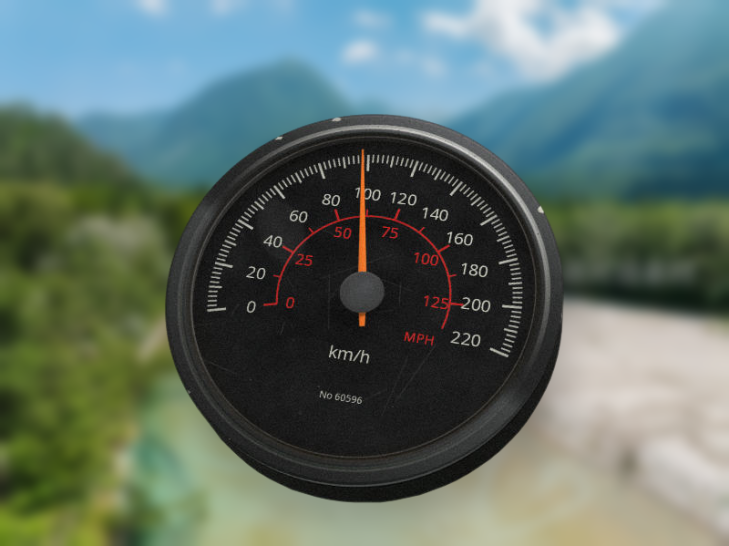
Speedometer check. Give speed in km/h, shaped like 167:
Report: 98
